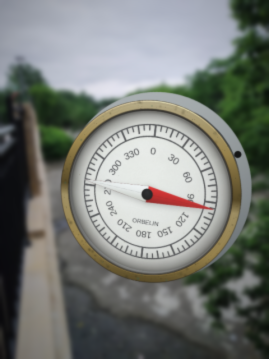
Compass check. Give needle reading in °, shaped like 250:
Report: 95
